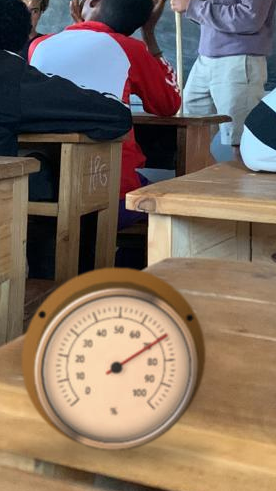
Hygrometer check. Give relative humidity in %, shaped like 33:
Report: 70
